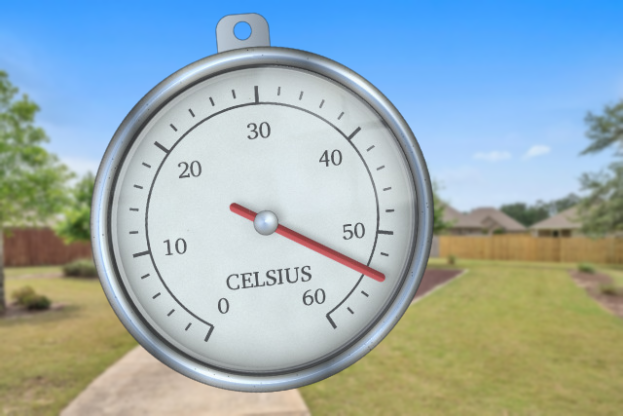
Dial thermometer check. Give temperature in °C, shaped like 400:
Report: 54
